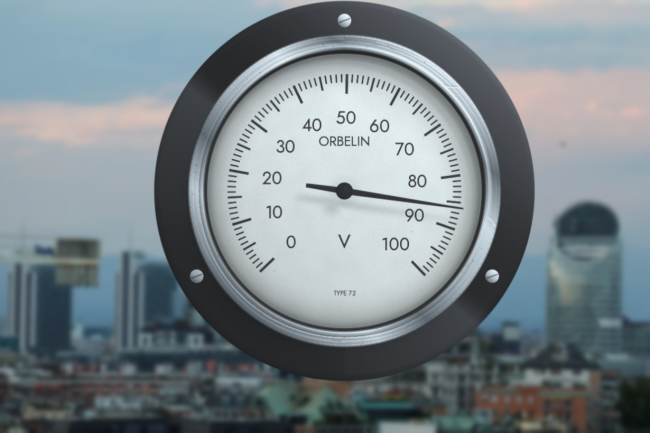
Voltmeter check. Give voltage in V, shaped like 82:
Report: 86
